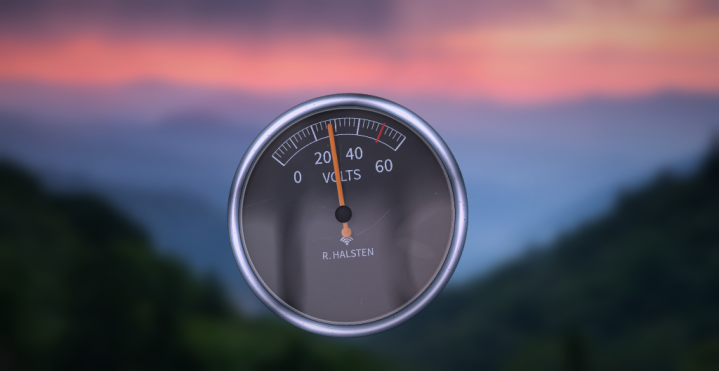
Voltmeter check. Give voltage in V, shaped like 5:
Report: 28
